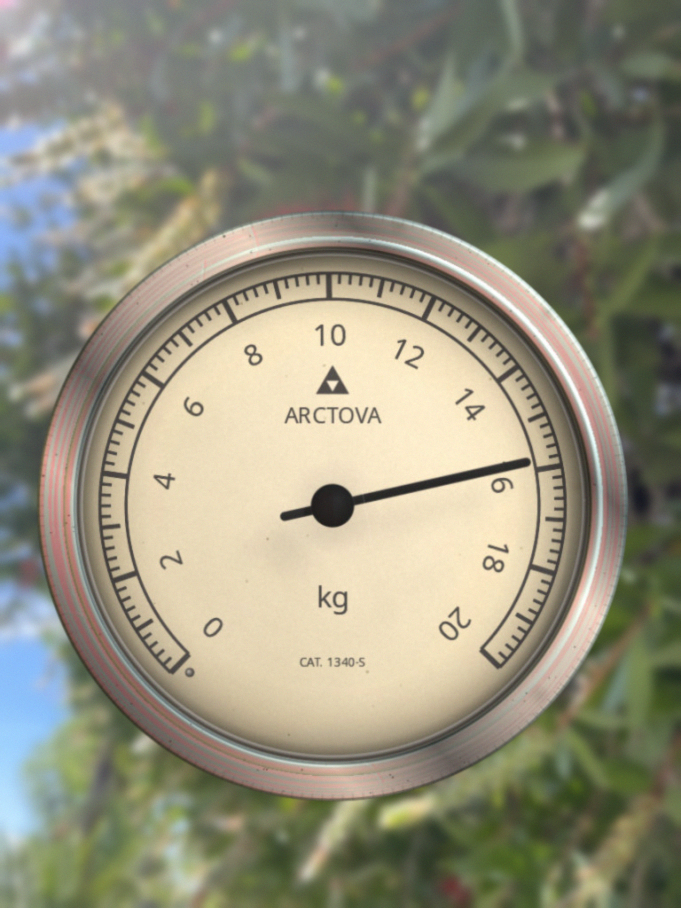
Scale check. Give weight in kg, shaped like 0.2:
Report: 15.8
